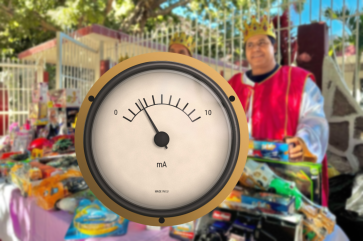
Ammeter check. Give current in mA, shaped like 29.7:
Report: 2.5
